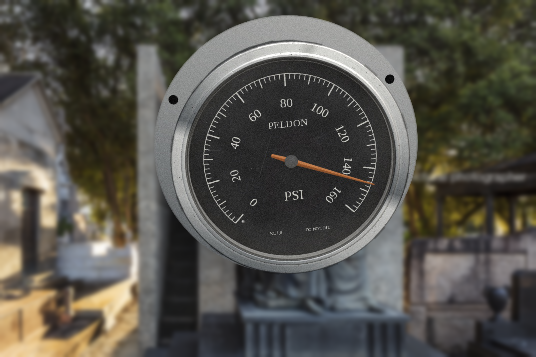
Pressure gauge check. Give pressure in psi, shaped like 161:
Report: 146
